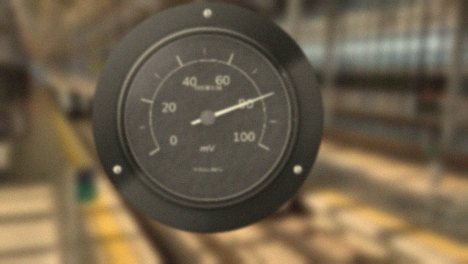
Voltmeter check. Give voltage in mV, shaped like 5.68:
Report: 80
